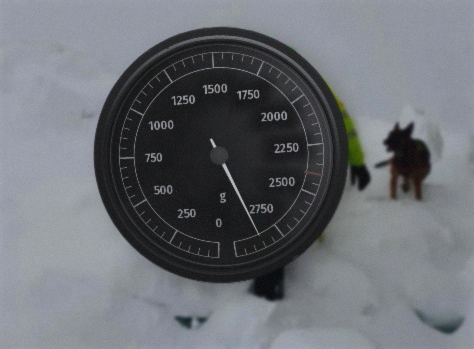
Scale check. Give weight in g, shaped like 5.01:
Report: 2850
